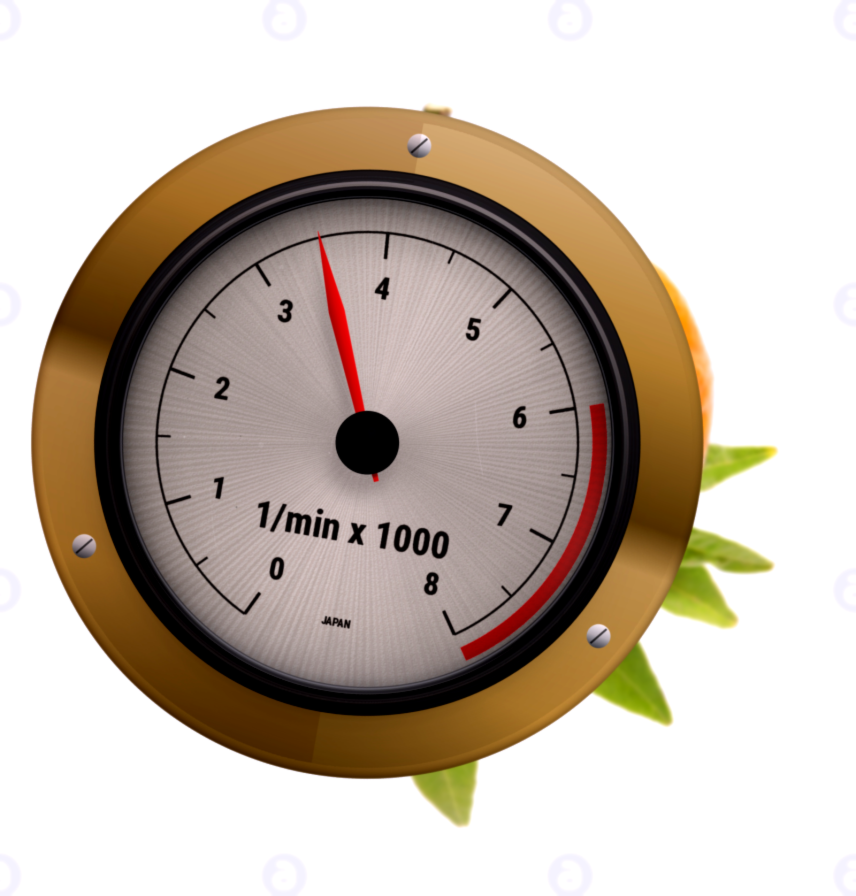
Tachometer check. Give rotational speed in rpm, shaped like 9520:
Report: 3500
